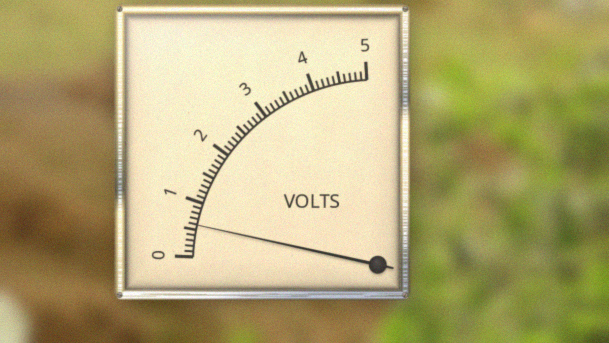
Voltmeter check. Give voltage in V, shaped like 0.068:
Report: 0.6
